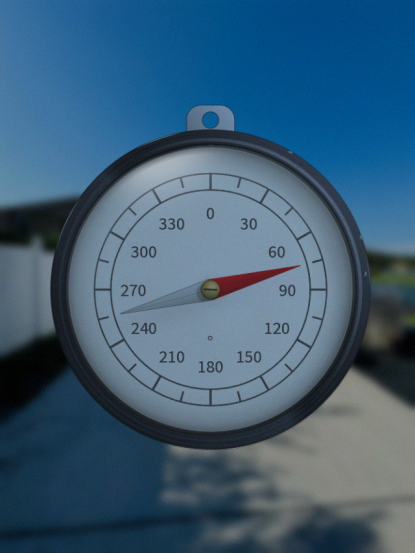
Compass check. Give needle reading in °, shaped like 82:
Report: 75
